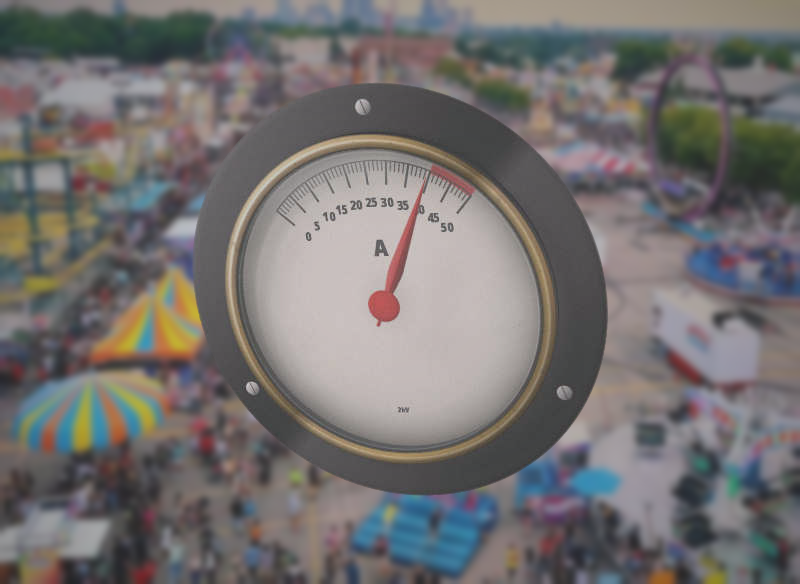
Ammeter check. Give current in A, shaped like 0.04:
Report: 40
